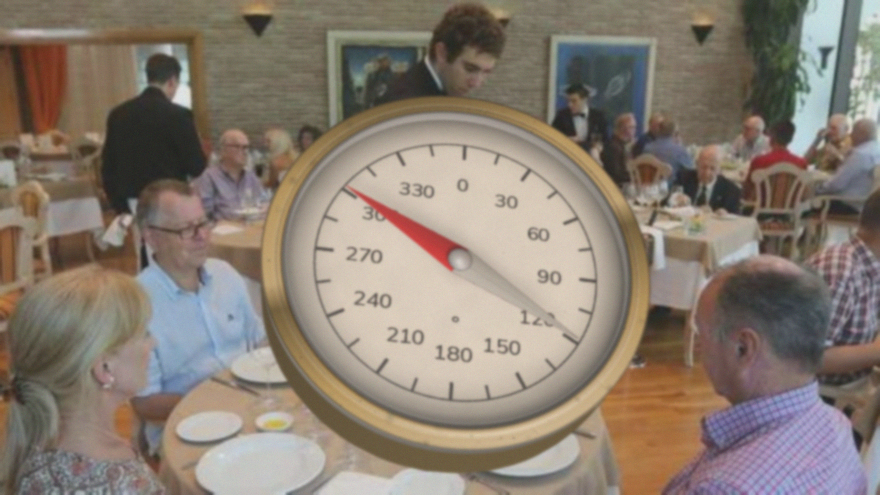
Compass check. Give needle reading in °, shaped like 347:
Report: 300
